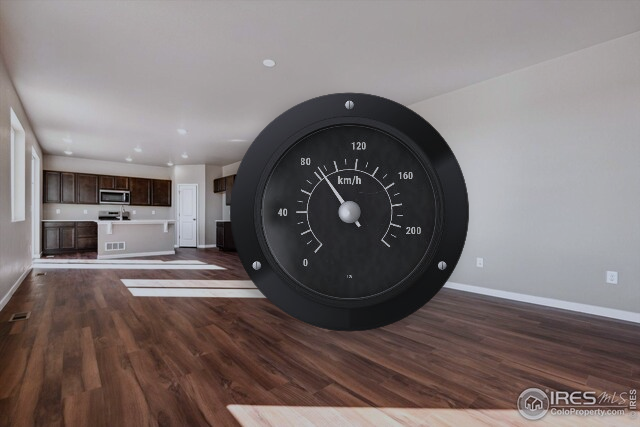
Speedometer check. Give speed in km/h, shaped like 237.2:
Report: 85
